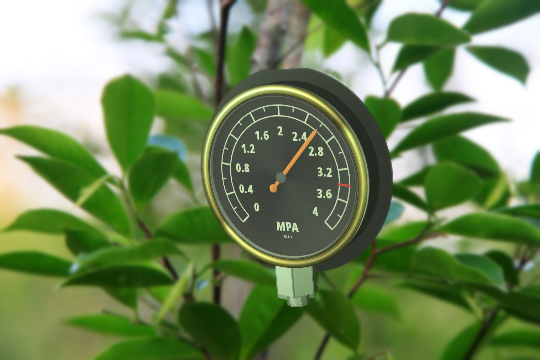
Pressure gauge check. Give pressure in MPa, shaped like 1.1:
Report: 2.6
